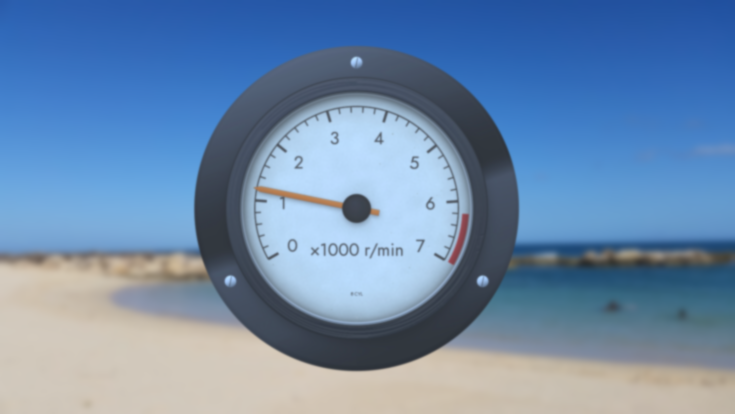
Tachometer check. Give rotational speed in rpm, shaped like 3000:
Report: 1200
